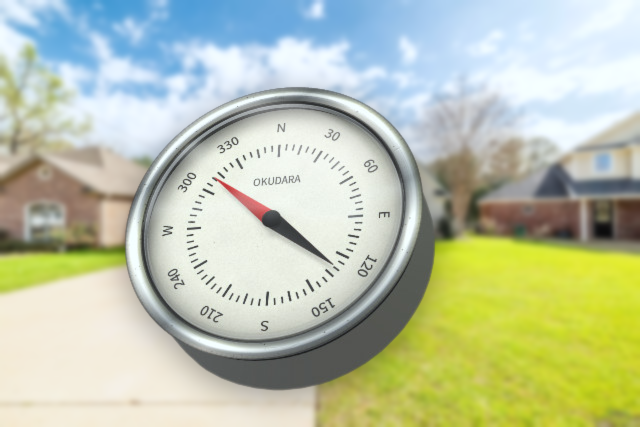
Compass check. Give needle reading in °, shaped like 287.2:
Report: 310
